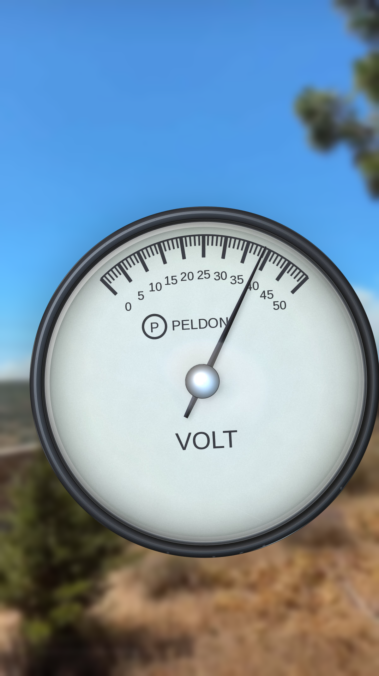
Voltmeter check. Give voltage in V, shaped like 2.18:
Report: 39
